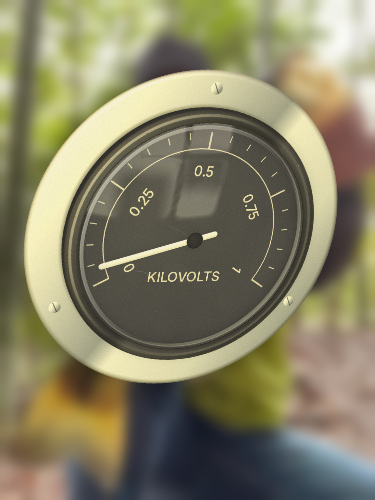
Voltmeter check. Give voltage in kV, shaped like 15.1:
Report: 0.05
